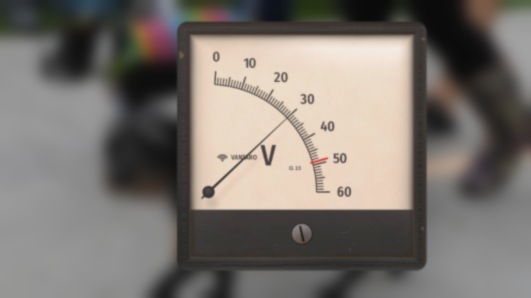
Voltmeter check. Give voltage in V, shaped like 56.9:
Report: 30
